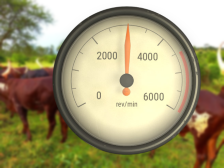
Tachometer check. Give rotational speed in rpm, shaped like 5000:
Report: 3000
